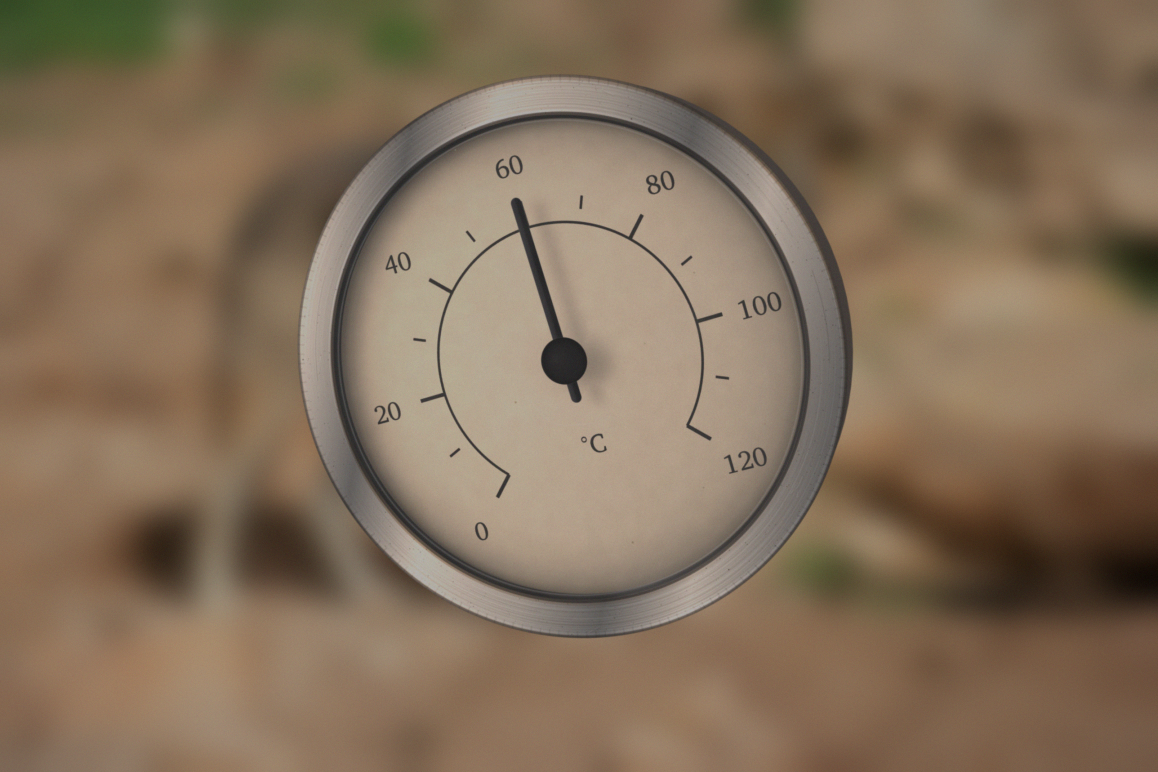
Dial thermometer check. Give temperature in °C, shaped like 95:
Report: 60
